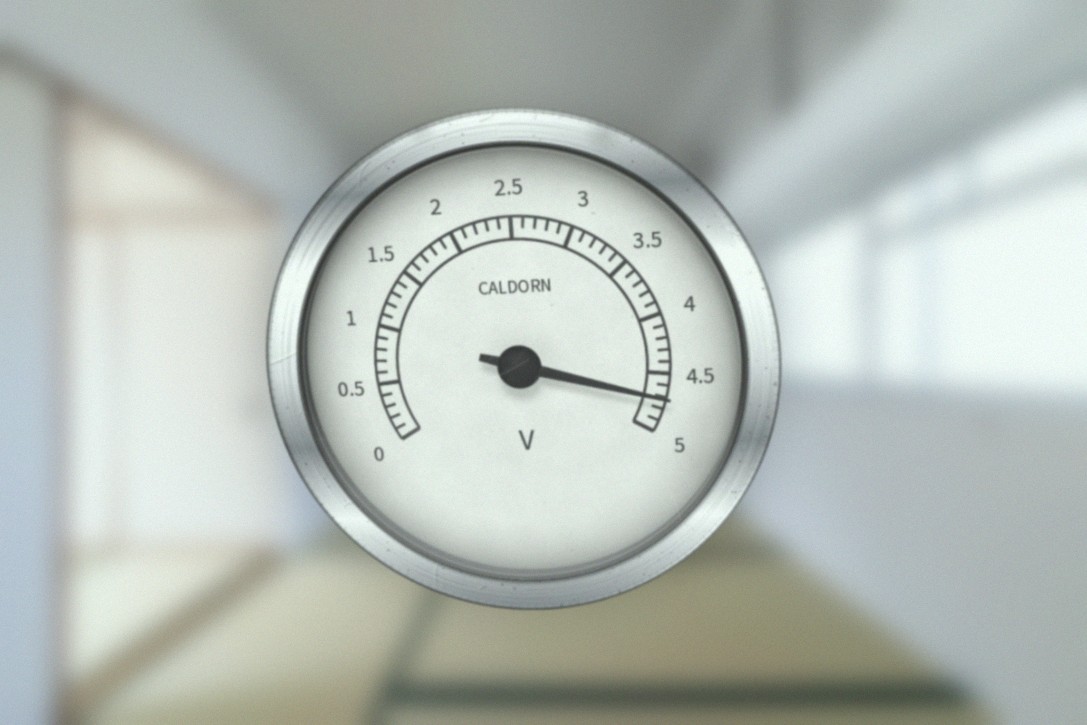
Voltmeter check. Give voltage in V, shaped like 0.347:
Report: 4.7
